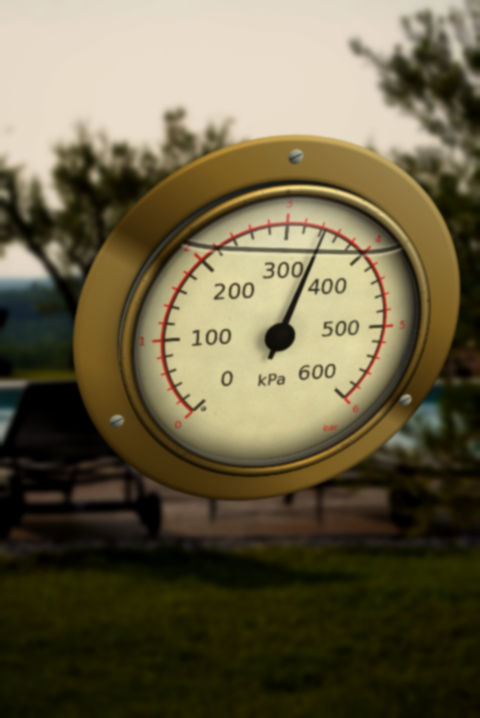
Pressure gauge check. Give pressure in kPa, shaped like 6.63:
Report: 340
